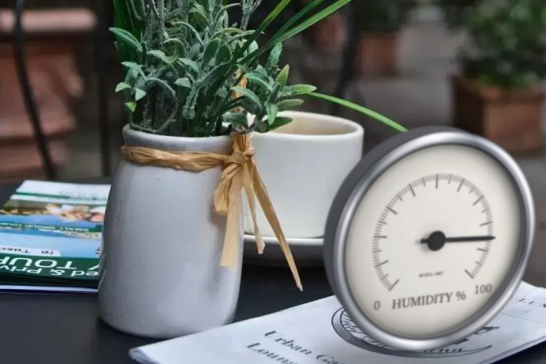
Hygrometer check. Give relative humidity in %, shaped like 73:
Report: 85
